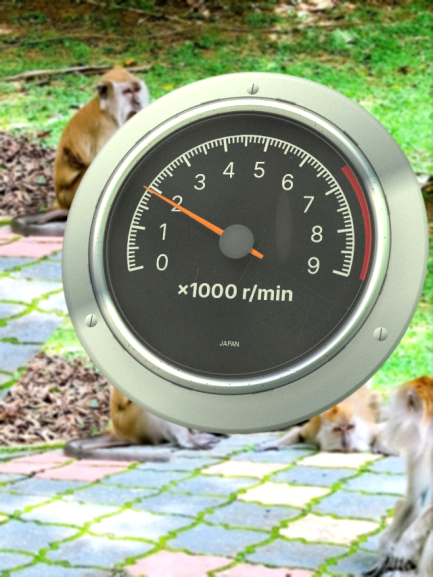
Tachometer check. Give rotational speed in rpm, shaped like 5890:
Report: 1900
